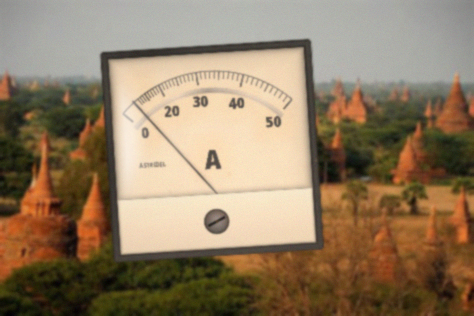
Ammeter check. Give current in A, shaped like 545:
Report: 10
